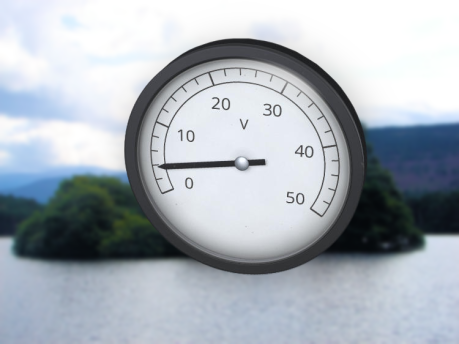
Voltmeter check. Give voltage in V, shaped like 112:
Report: 4
